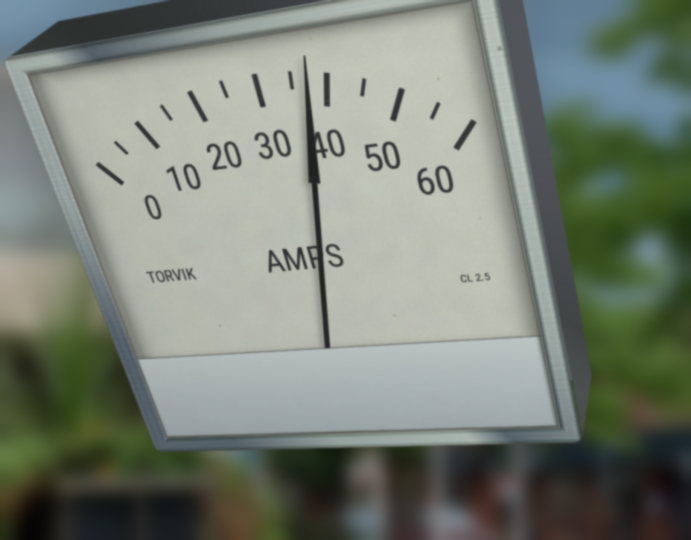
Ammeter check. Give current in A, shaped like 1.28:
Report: 37.5
